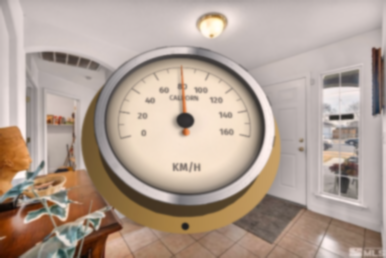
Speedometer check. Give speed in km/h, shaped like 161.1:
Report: 80
